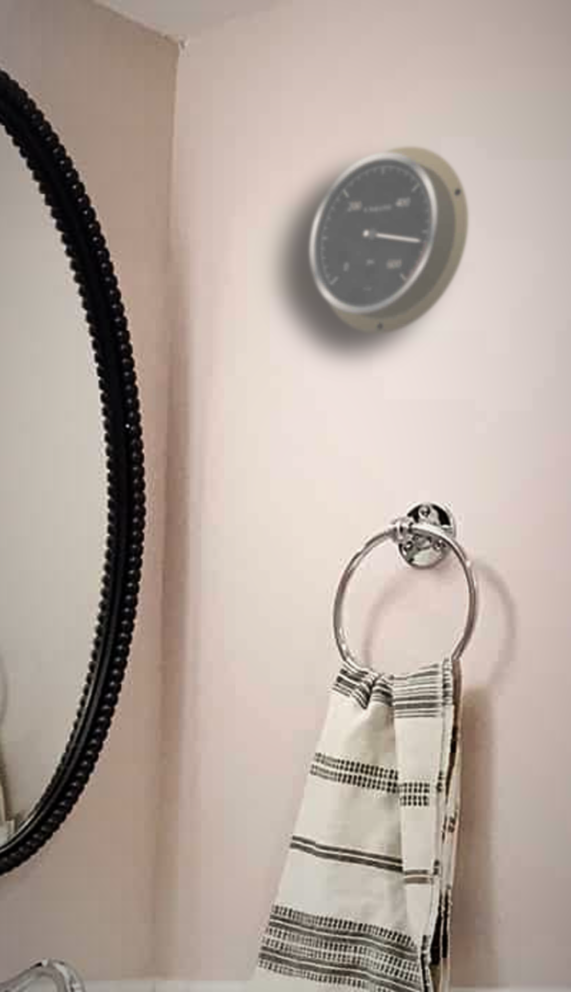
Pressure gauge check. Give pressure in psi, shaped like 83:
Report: 520
